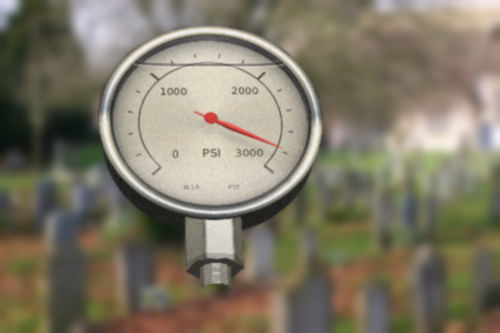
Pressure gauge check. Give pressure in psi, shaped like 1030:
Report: 2800
